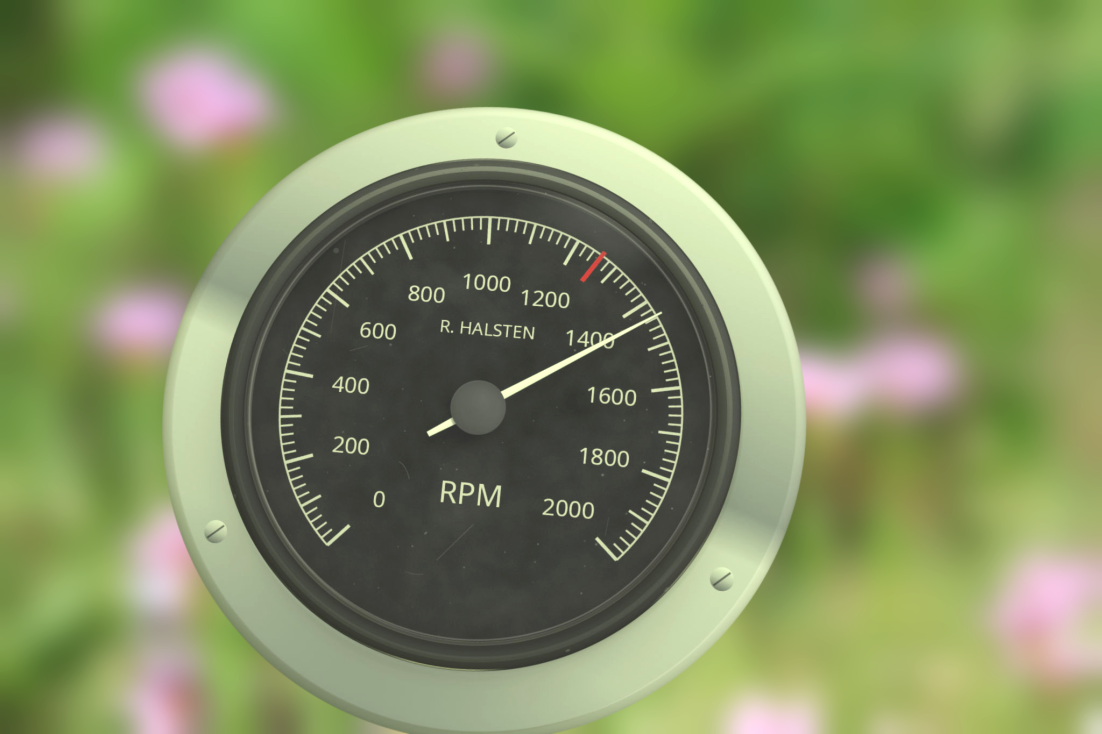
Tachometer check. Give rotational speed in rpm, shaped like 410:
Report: 1440
